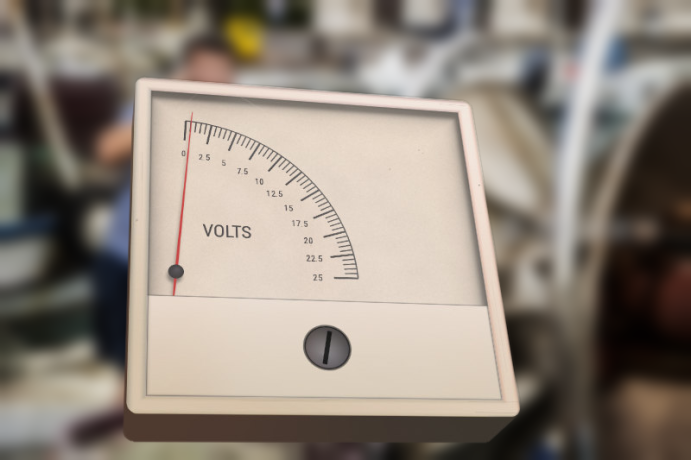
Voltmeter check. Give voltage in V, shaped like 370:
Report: 0.5
